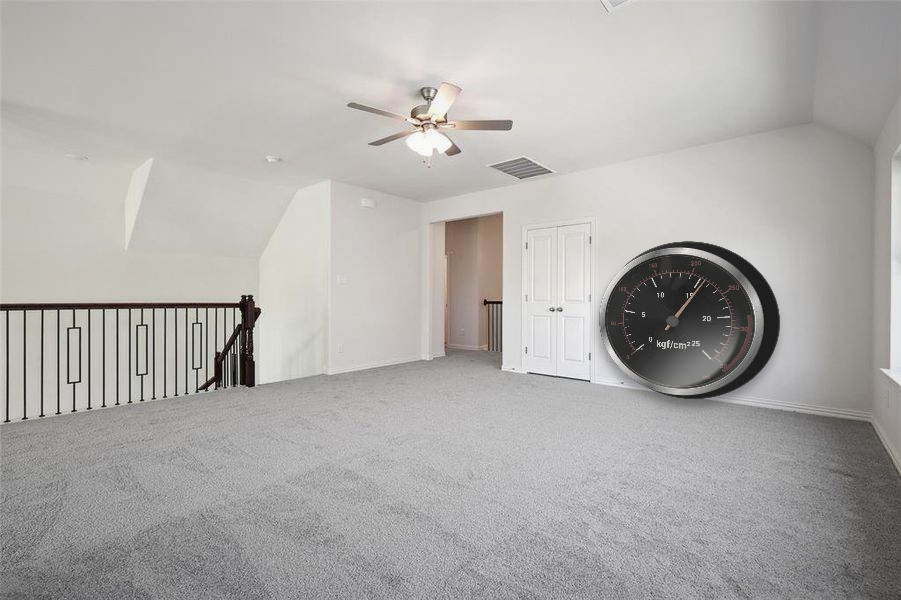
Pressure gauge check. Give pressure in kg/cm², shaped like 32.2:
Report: 15.5
